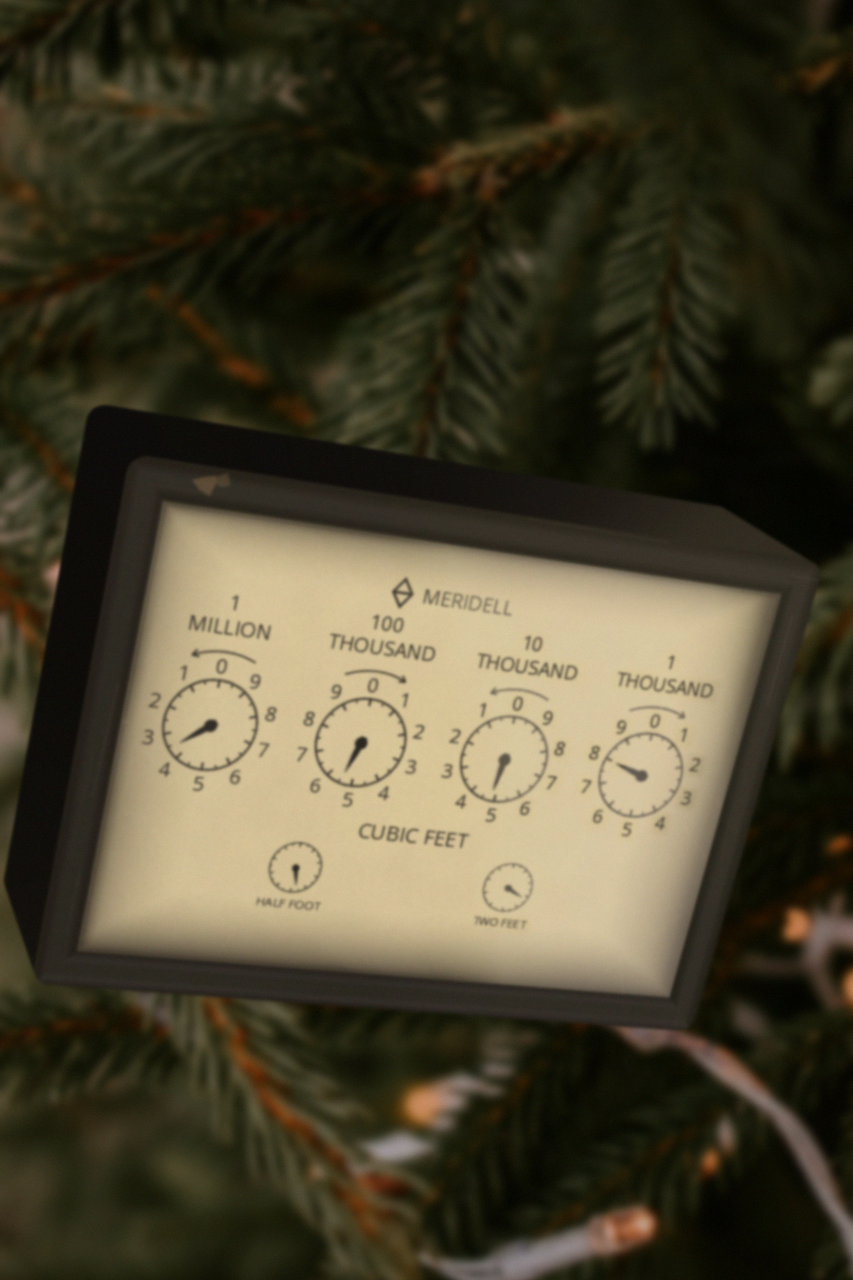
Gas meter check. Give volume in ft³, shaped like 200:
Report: 354800
